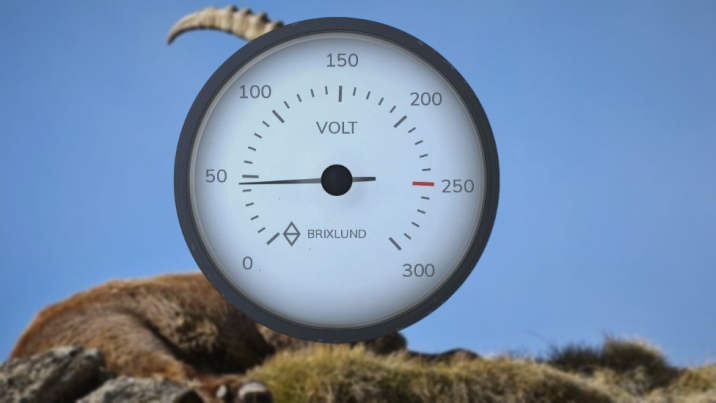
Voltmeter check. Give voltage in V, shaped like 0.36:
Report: 45
